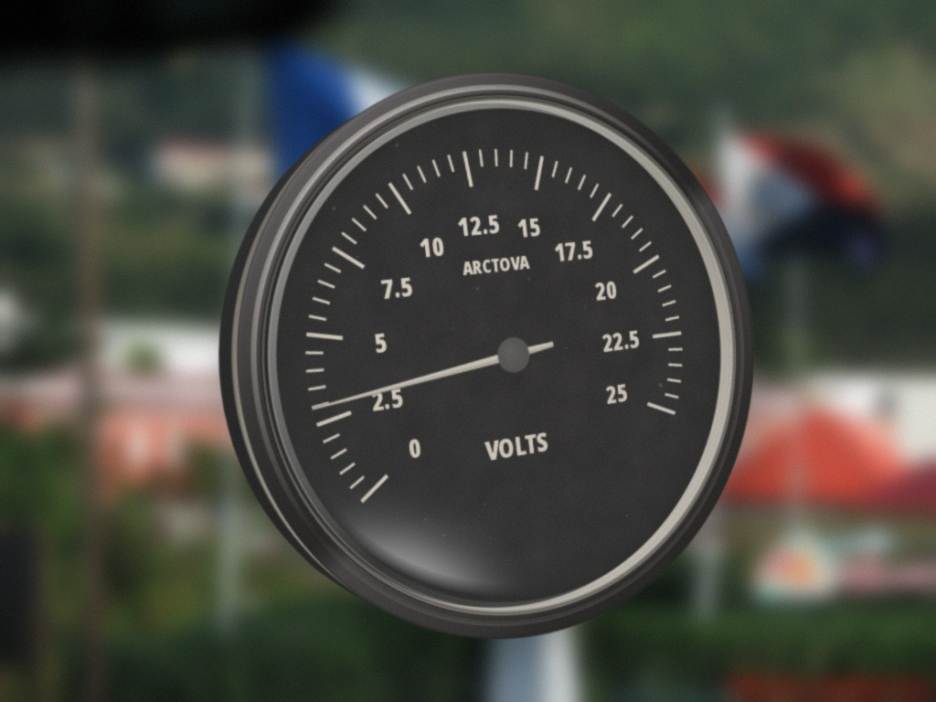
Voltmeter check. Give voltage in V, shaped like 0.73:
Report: 3
